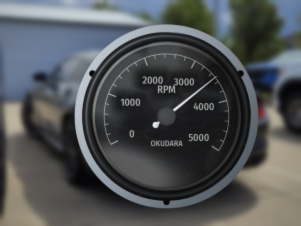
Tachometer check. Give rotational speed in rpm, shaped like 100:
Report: 3500
